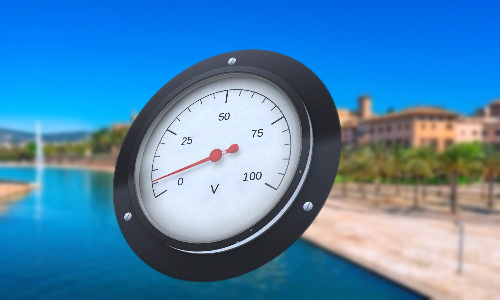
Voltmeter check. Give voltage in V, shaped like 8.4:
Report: 5
